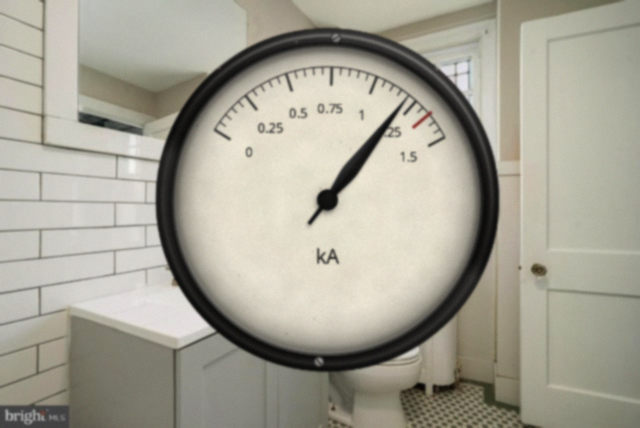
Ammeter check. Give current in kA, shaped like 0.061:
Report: 1.2
